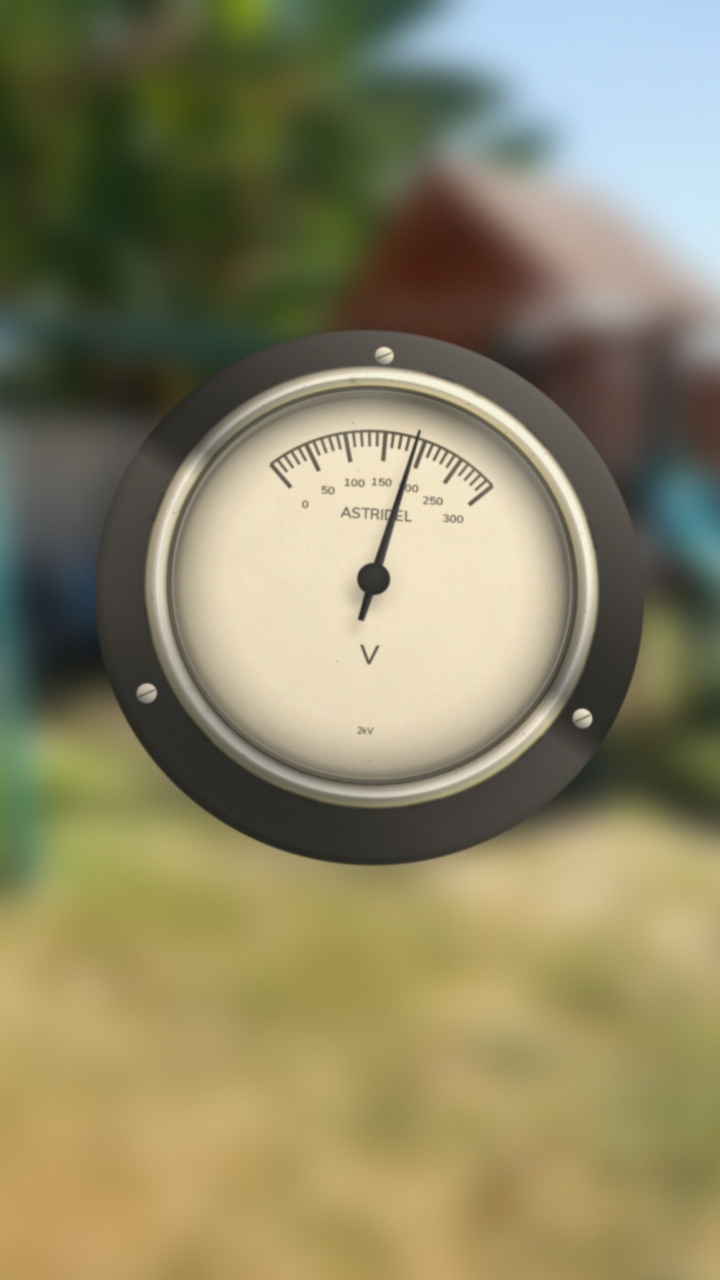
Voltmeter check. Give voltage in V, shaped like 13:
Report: 190
